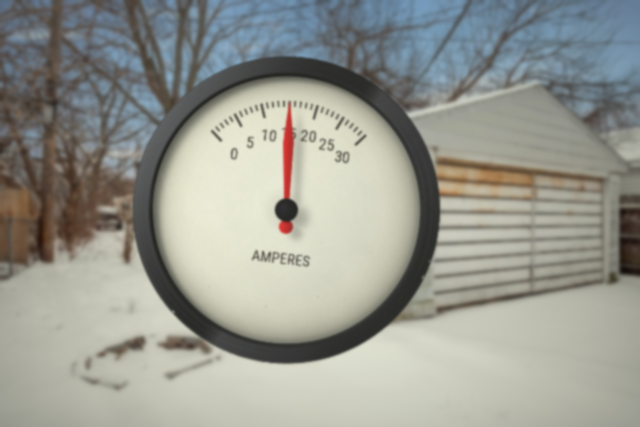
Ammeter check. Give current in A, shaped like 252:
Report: 15
